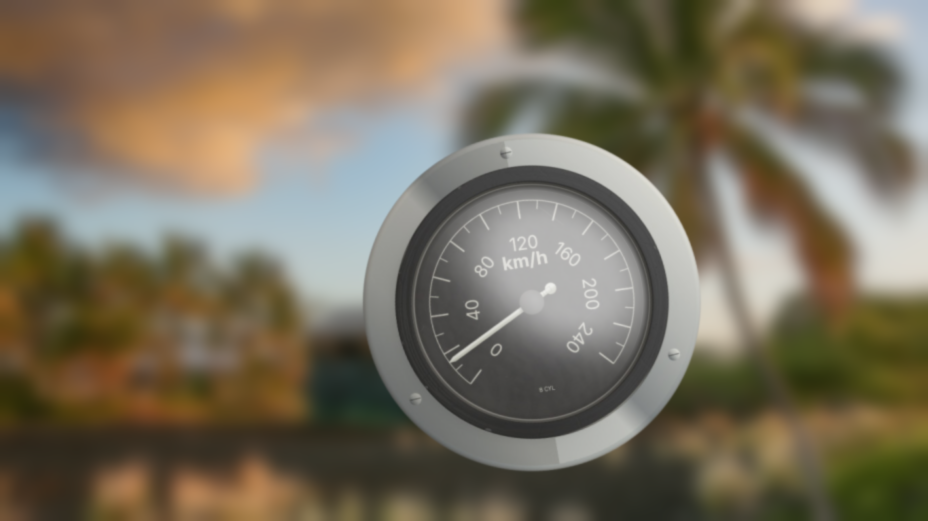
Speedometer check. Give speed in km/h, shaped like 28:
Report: 15
